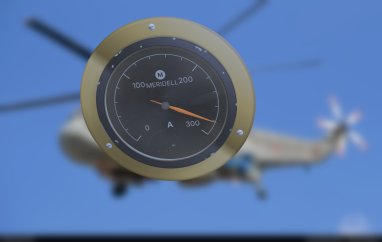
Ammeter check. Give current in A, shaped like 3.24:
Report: 280
